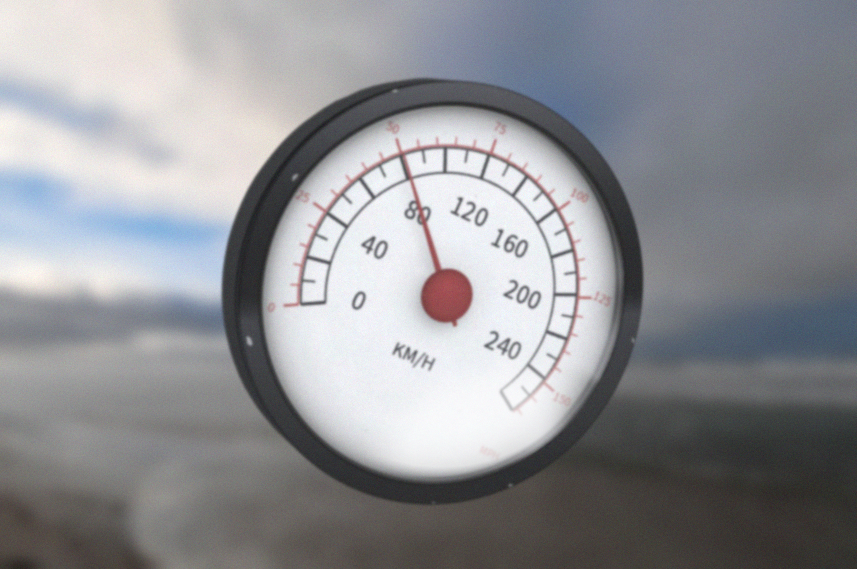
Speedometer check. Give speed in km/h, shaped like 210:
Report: 80
